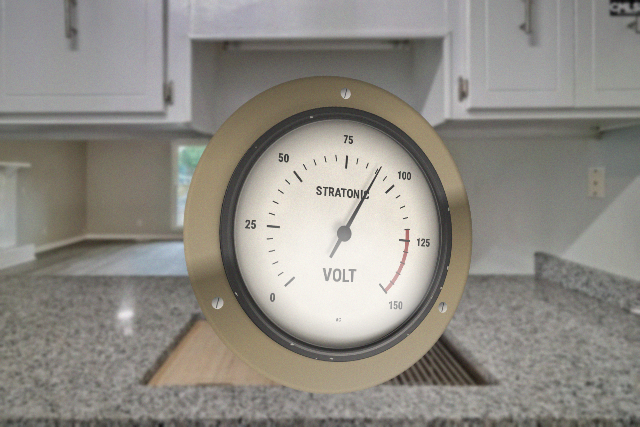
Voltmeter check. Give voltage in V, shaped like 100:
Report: 90
